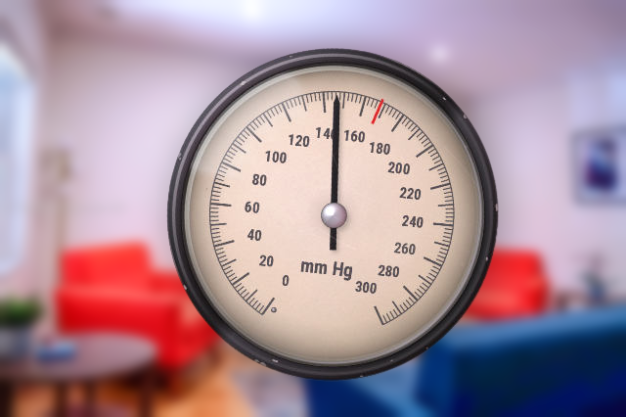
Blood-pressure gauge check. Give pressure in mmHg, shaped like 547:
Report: 146
